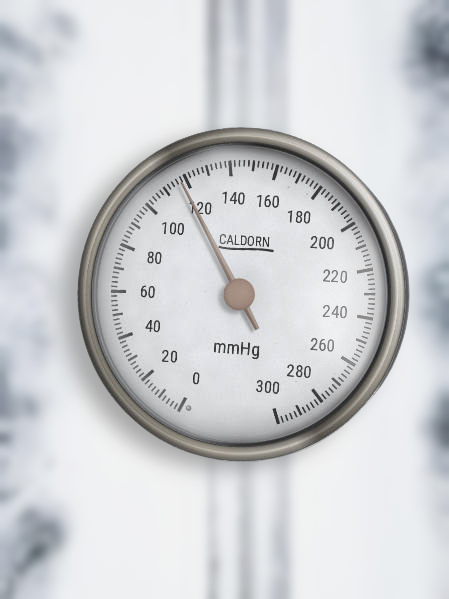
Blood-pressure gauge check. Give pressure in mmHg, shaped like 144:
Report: 118
